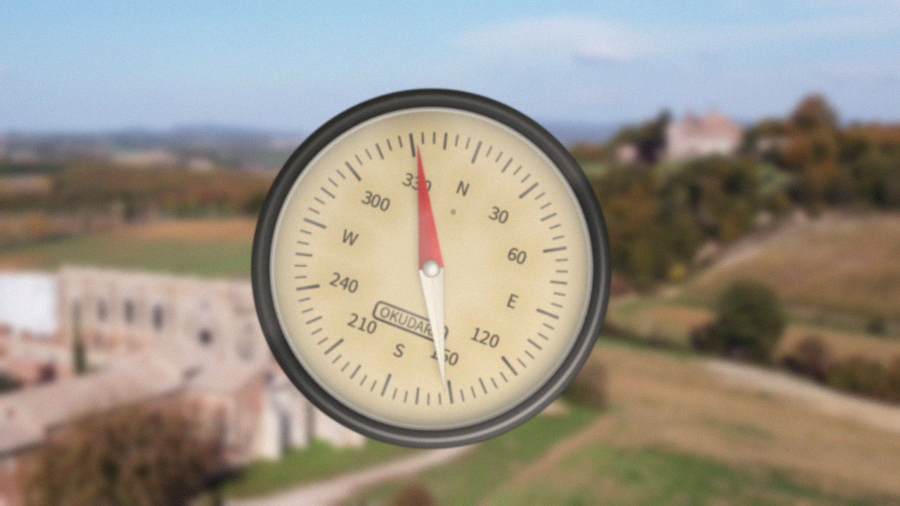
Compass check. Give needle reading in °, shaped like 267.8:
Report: 332.5
